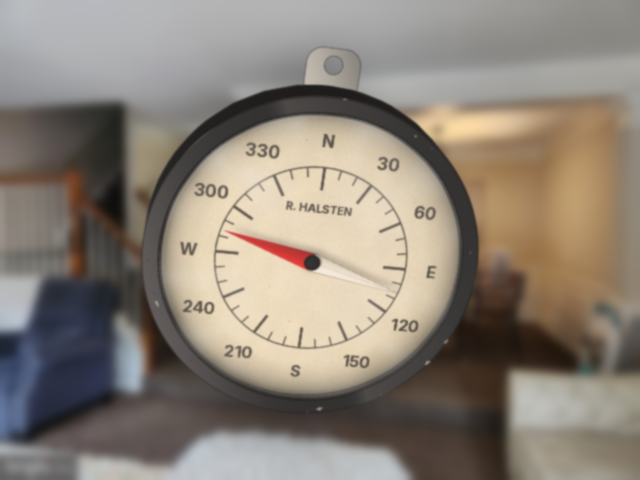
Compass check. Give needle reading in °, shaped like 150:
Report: 285
